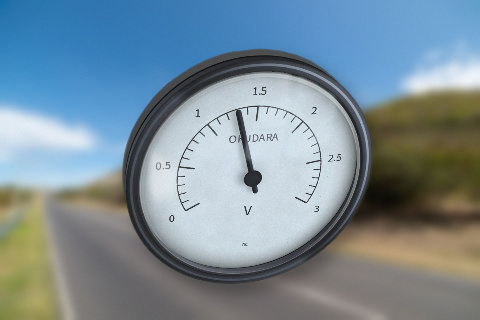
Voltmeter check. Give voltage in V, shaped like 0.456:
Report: 1.3
